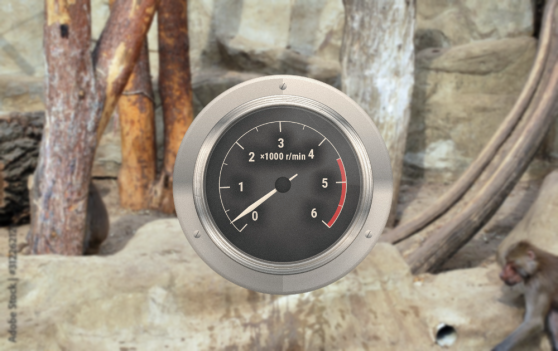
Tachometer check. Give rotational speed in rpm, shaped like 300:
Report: 250
